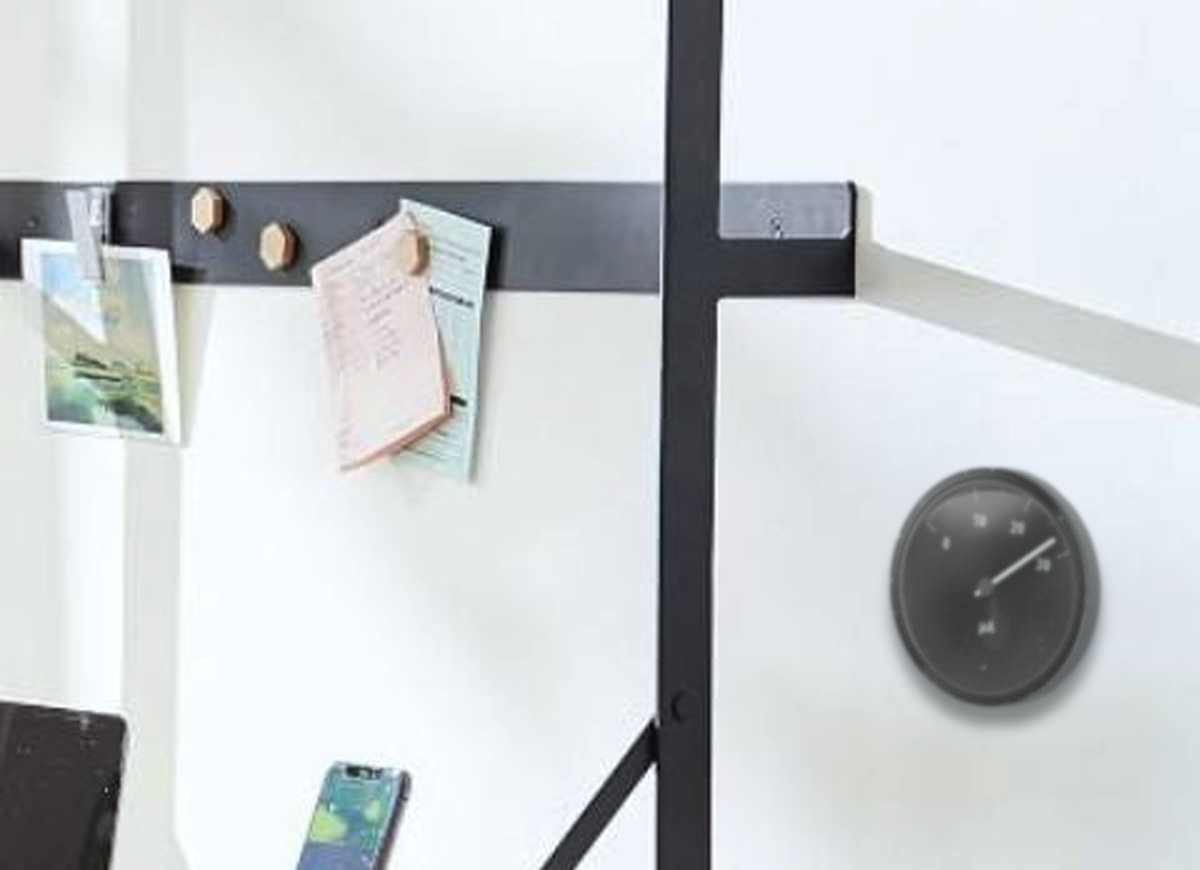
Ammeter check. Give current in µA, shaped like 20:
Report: 27.5
